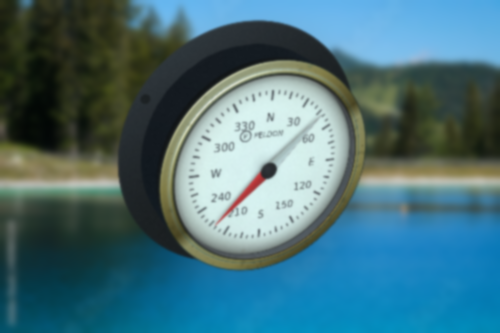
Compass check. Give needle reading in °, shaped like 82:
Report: 225
